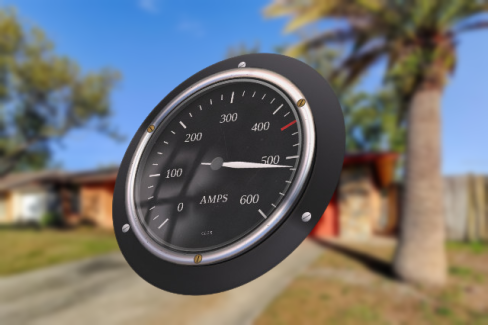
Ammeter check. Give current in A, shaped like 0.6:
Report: 520
